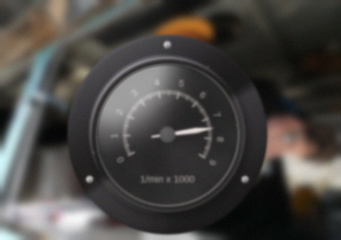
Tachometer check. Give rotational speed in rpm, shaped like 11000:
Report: 7500
